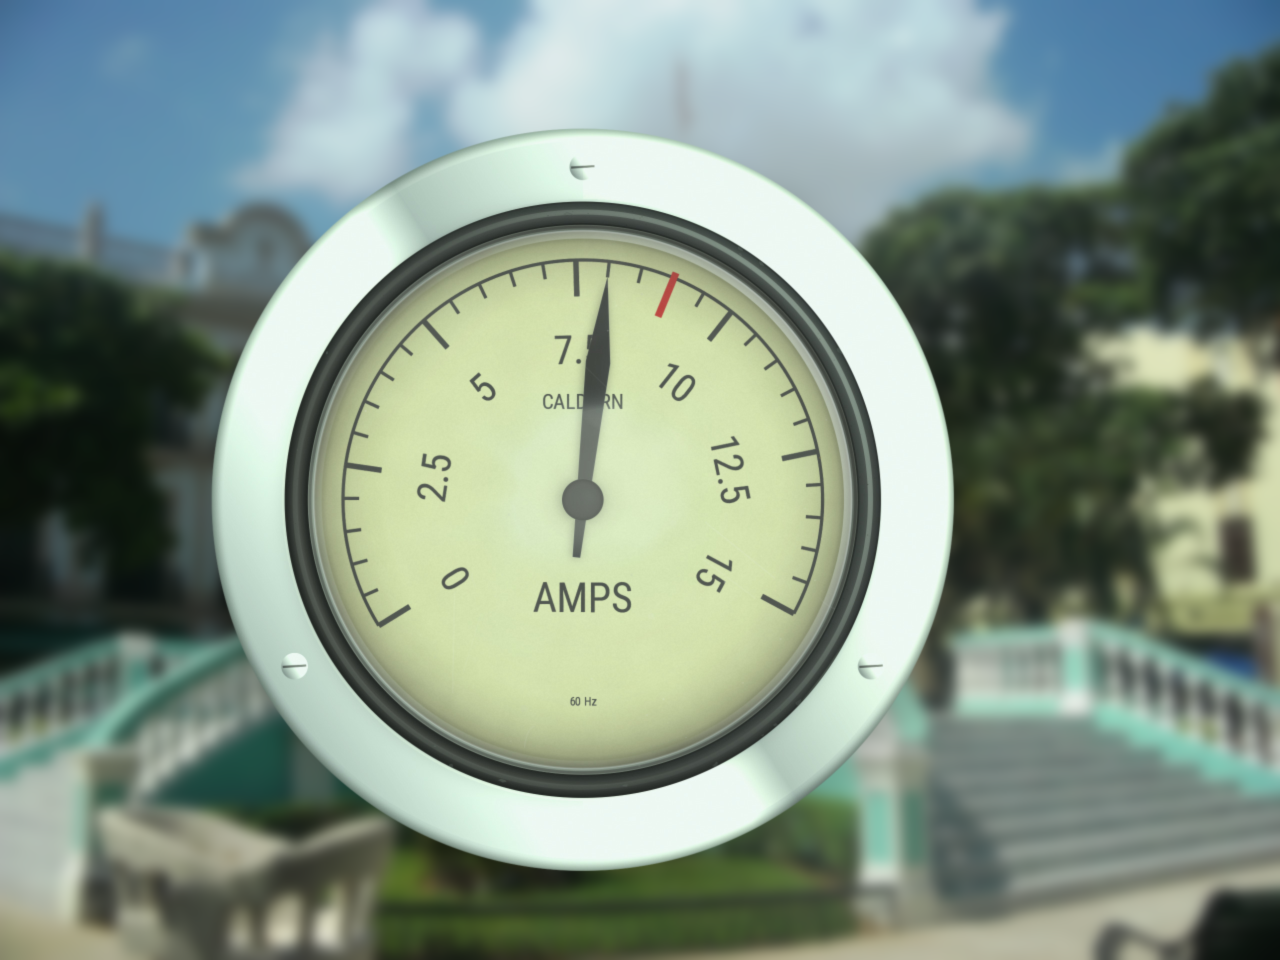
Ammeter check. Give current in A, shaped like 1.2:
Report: 8
